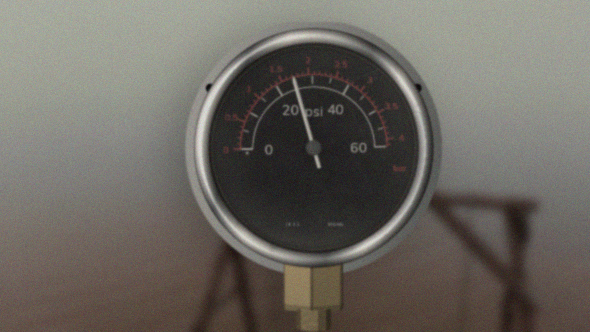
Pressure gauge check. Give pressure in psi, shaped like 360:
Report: 25
